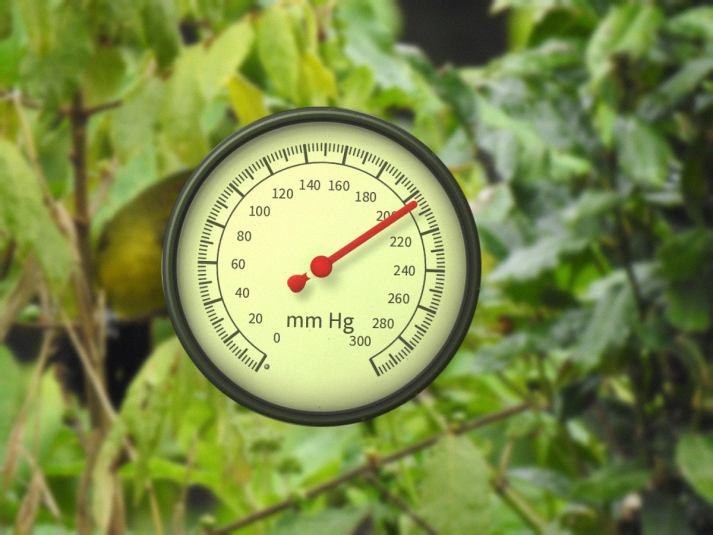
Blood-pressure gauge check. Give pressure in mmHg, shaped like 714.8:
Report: 204
